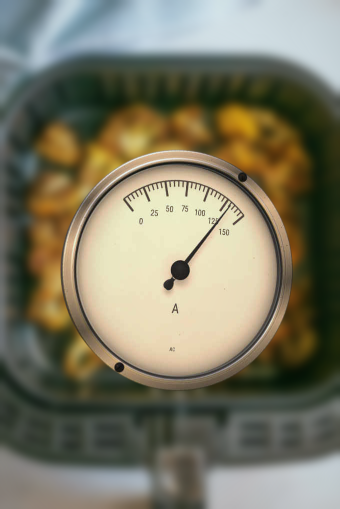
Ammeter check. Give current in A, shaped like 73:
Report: 130
